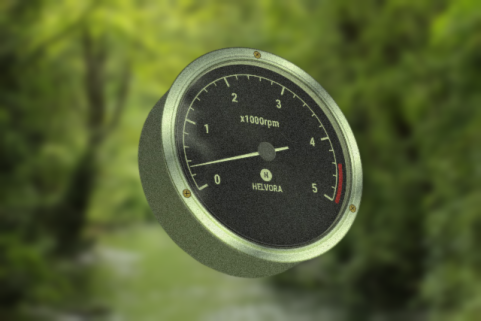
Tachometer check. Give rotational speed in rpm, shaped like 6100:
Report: 300
